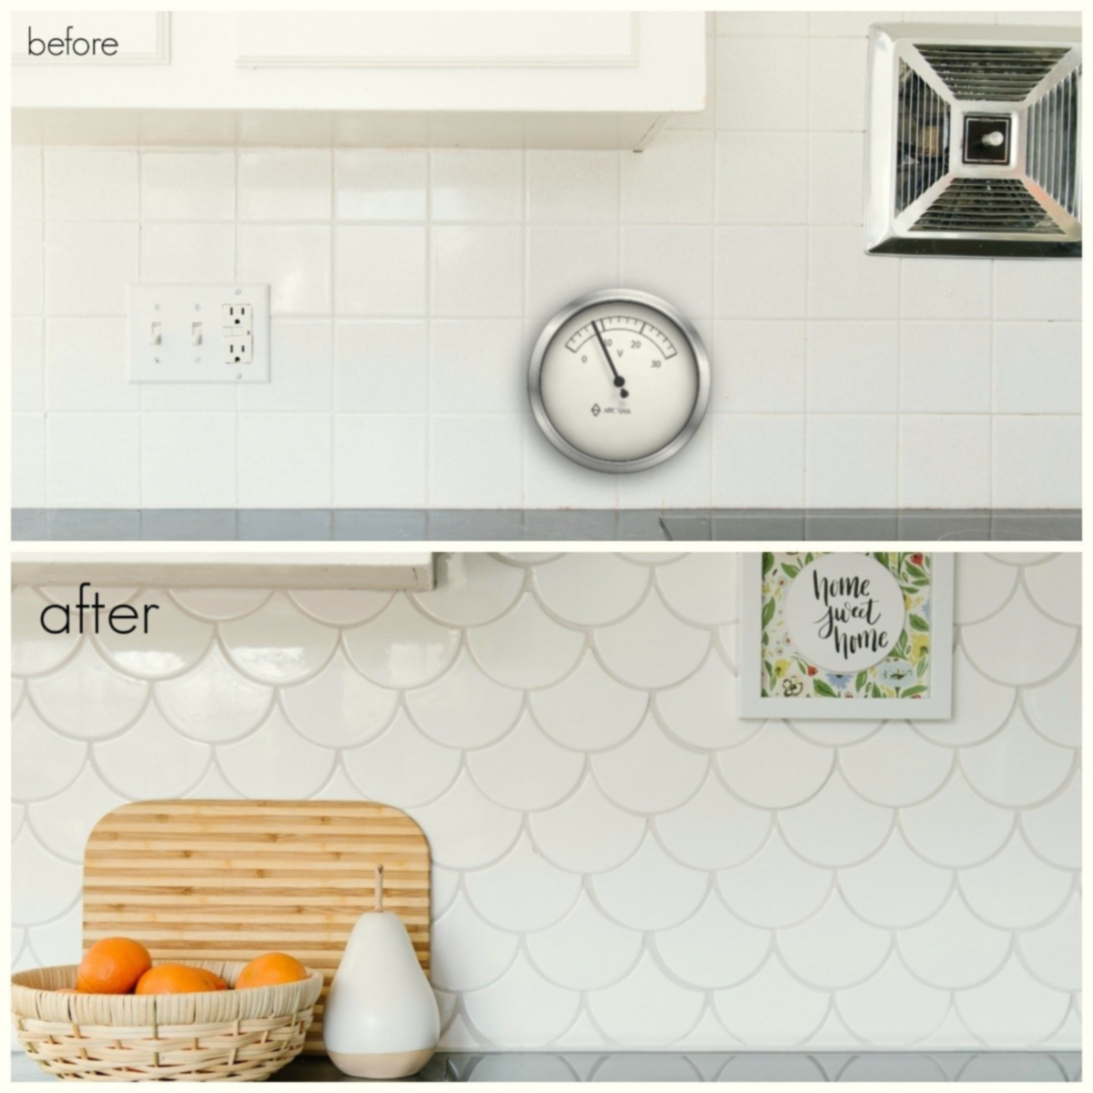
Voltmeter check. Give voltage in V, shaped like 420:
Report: 8
